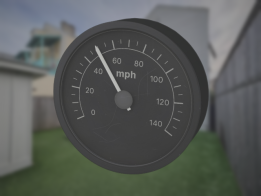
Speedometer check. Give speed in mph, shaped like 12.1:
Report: 50
